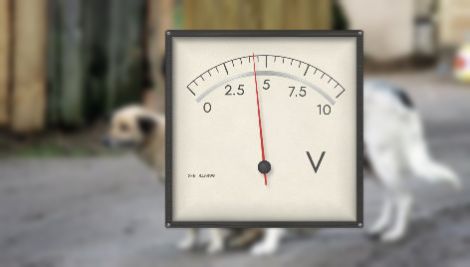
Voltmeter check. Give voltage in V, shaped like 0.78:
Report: 4.25
